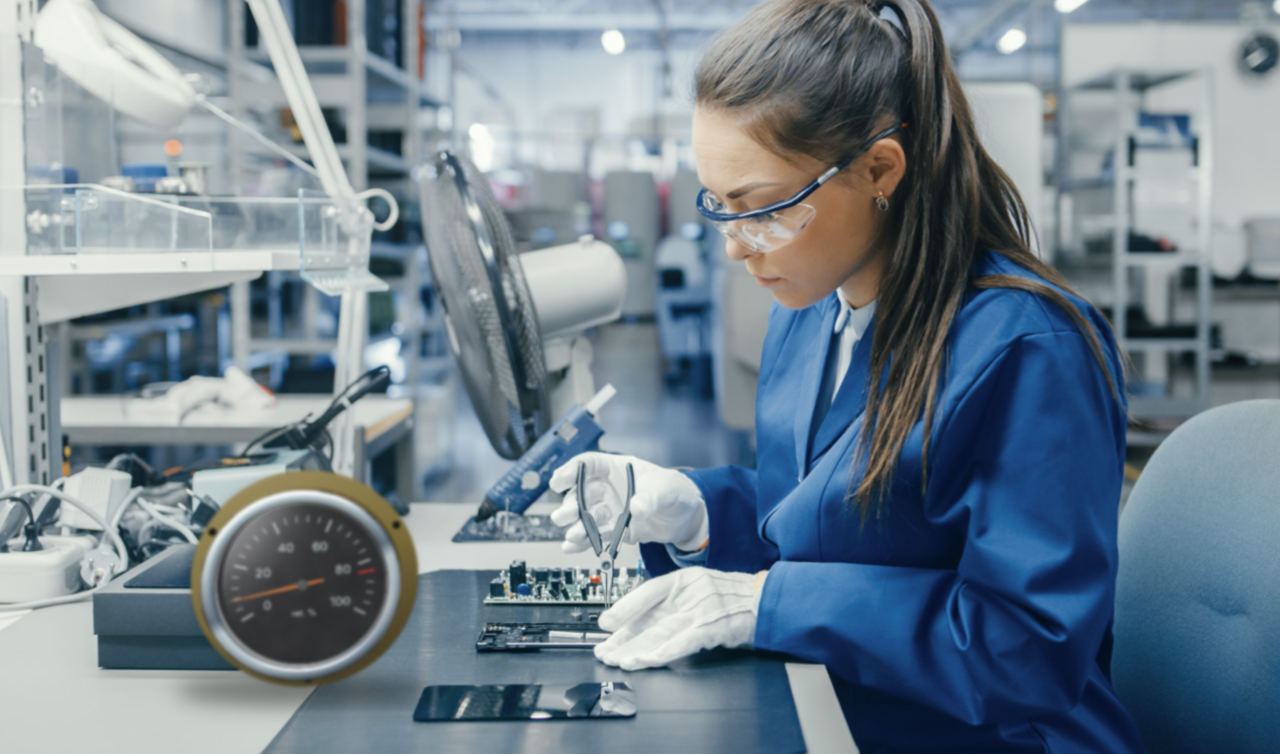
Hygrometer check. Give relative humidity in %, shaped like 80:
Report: 8
